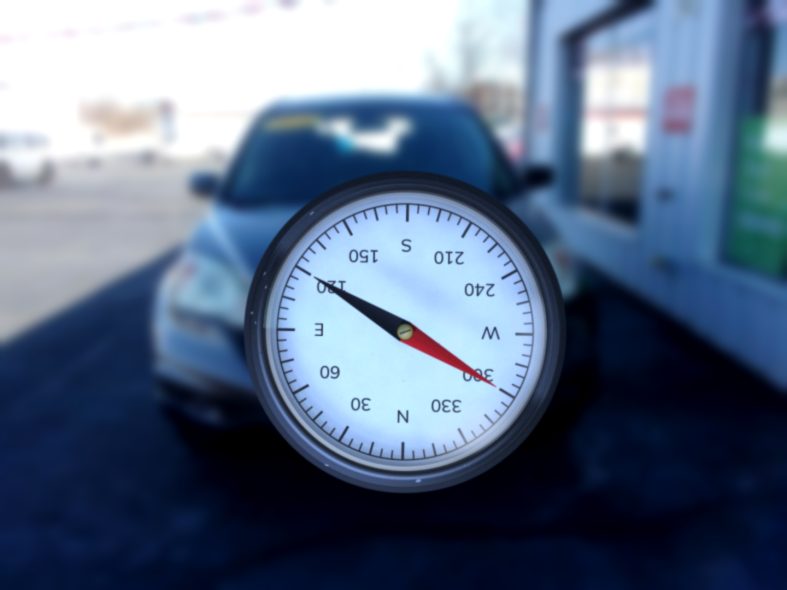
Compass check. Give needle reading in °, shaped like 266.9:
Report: 300
